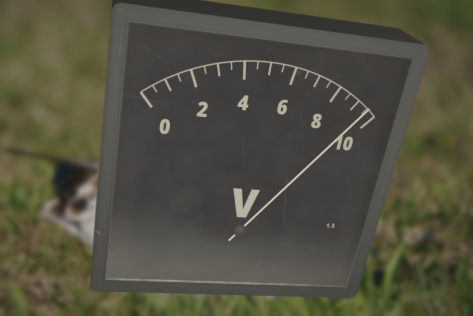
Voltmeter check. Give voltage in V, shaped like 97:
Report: 9.5
